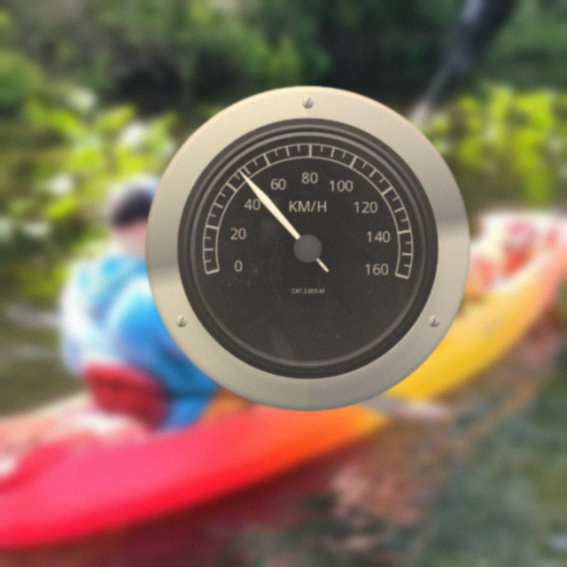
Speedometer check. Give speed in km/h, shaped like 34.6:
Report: 47.5
